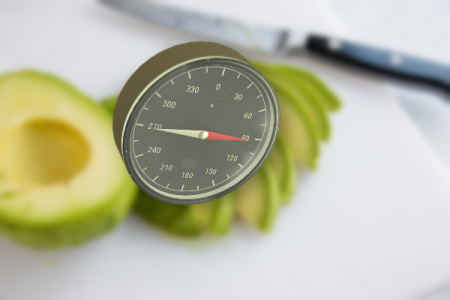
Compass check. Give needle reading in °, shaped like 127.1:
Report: 90
